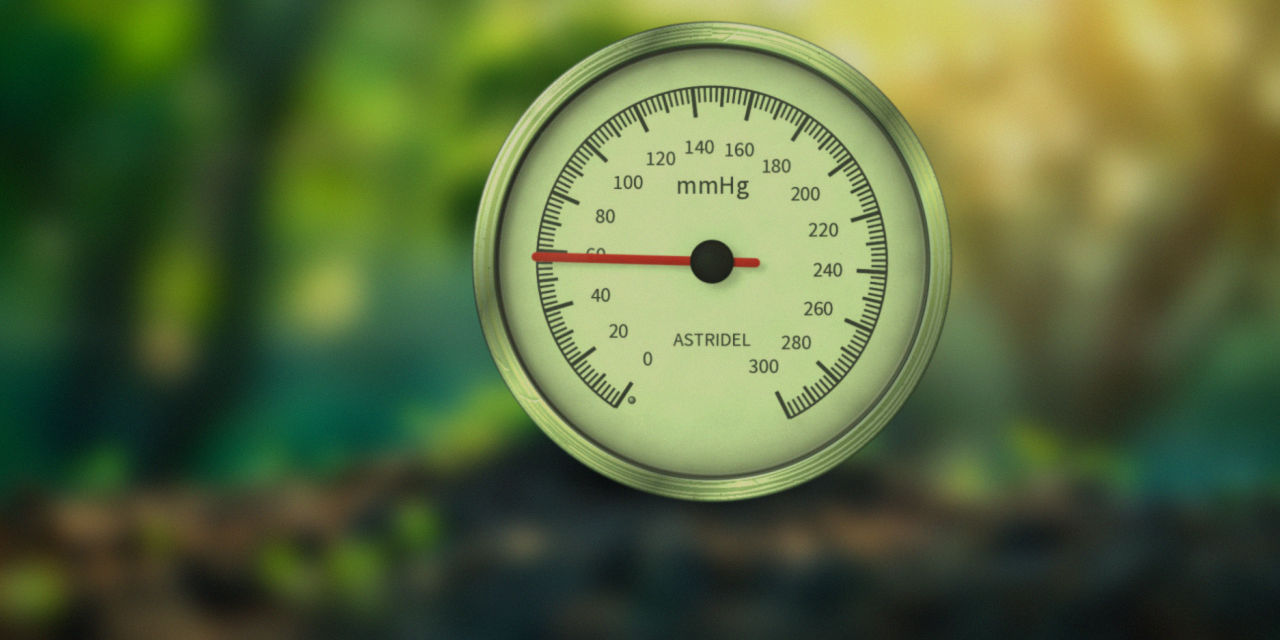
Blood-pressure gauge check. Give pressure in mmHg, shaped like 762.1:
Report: 58
